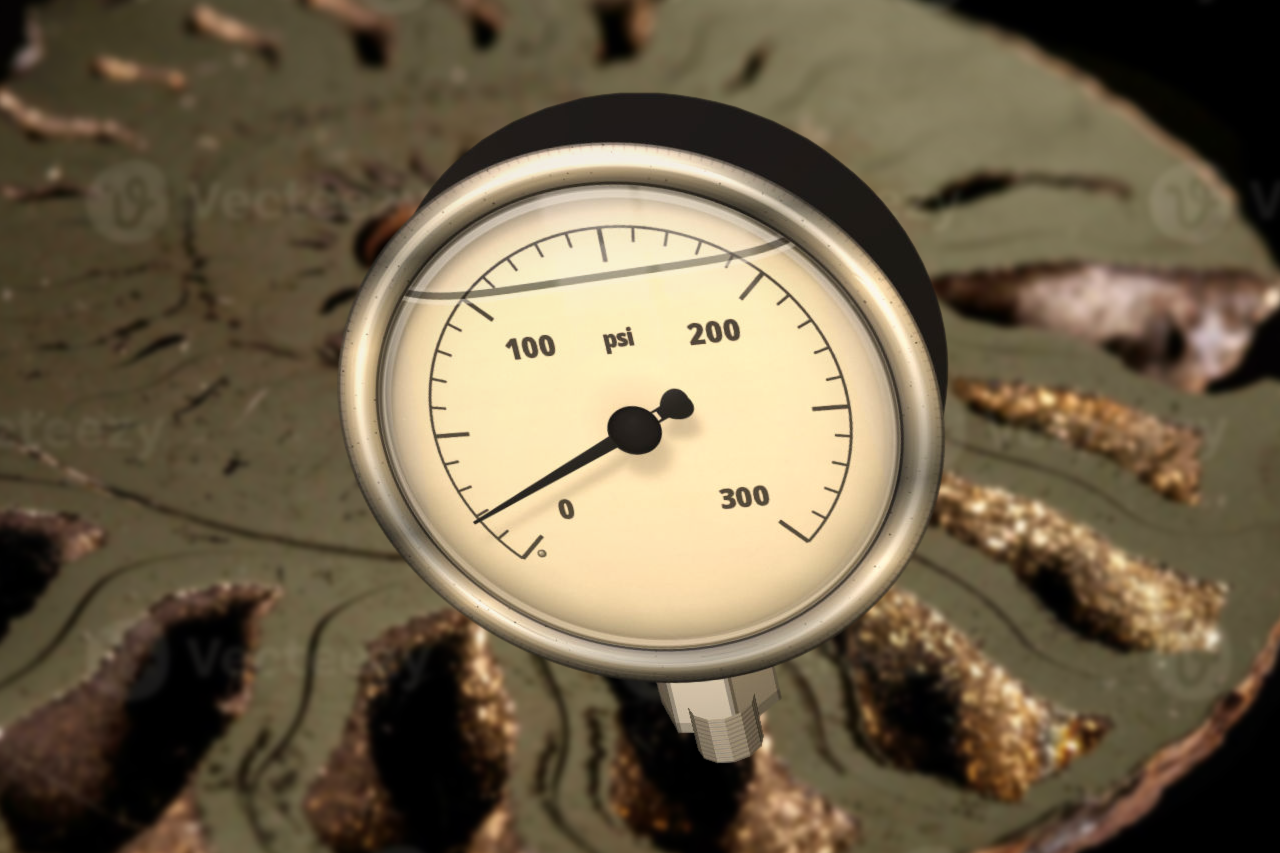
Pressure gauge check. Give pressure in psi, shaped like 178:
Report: 20
